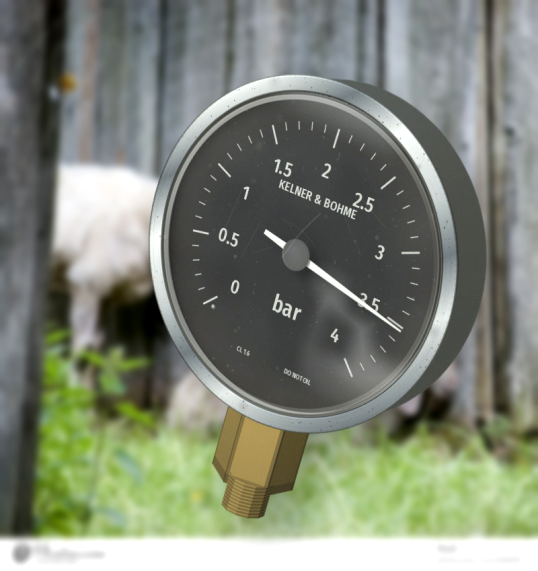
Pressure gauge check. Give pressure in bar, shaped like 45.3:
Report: 3.5
